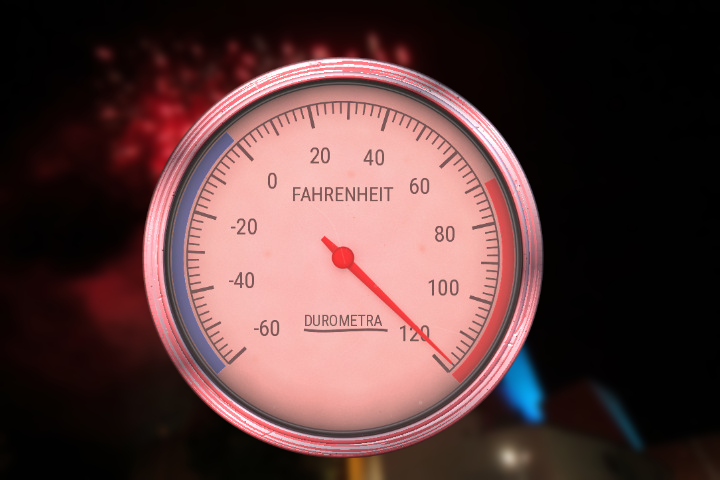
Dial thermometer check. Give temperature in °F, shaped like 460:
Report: 118
